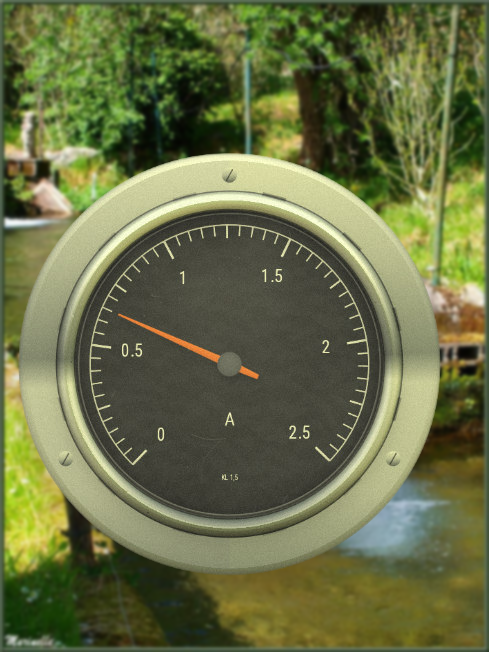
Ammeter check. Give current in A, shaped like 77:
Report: 0.65
